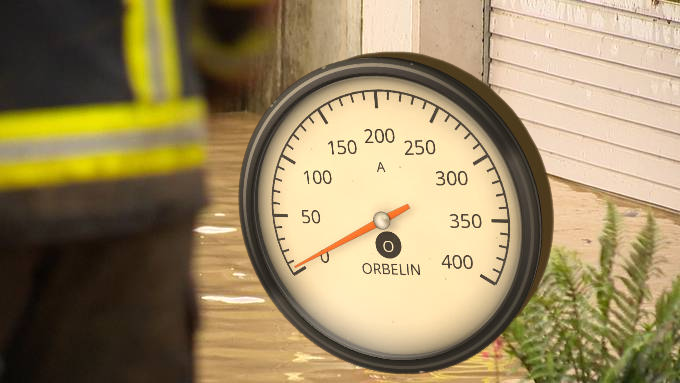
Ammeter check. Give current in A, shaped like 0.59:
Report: 5
